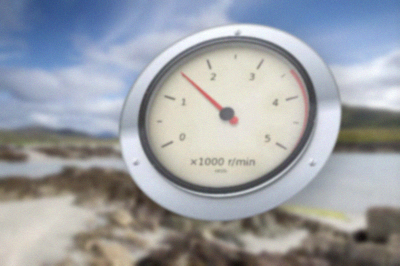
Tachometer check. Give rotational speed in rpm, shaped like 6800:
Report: 1500
